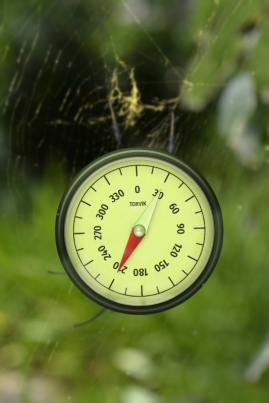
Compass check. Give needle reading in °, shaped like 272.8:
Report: 210
